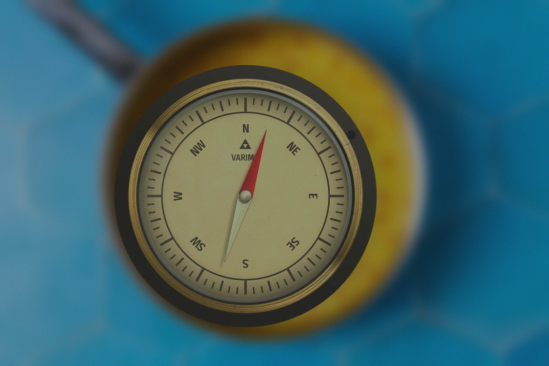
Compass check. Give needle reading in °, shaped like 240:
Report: 17.5
